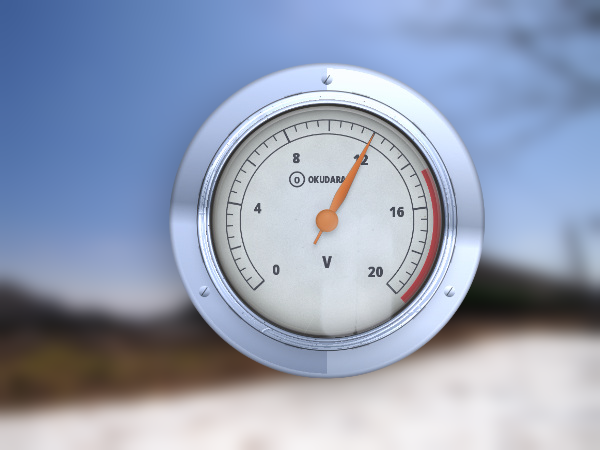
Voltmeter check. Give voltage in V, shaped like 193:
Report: 12
